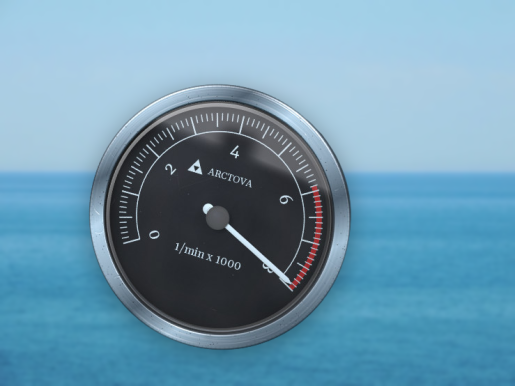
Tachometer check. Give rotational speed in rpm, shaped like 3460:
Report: 7900
